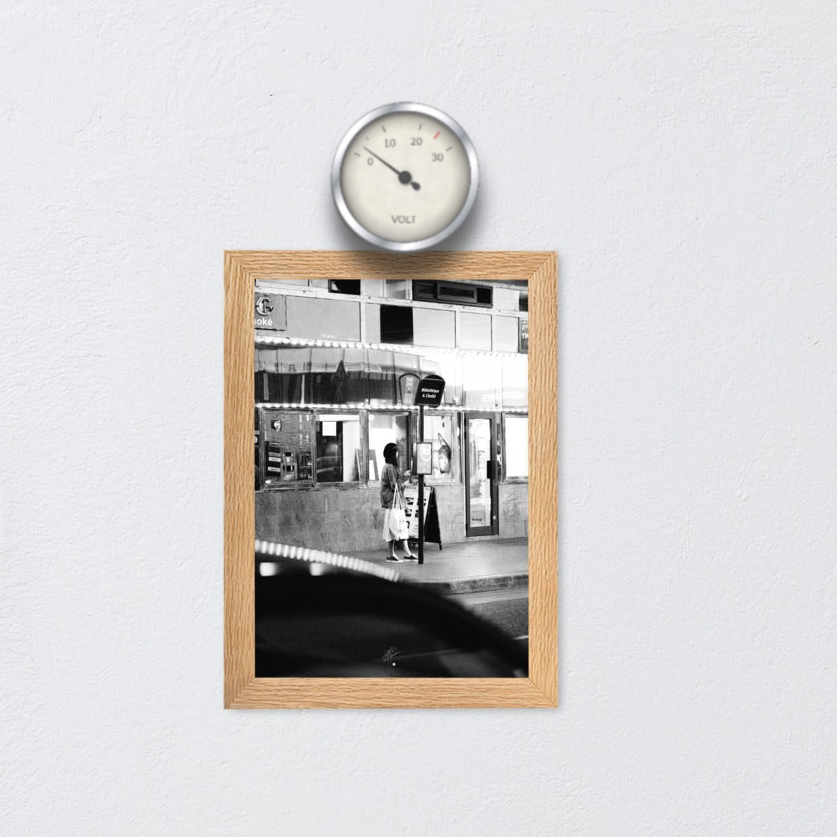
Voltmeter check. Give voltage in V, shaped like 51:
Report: 2.5
